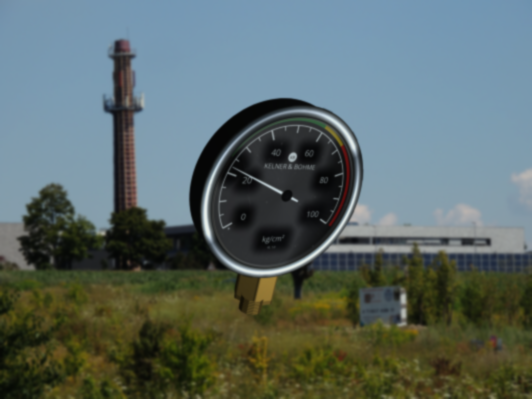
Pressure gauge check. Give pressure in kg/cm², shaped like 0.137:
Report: 22.5
